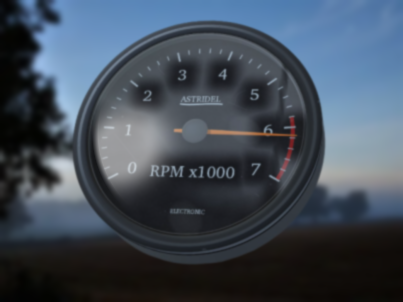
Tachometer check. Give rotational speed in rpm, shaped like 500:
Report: 6200
